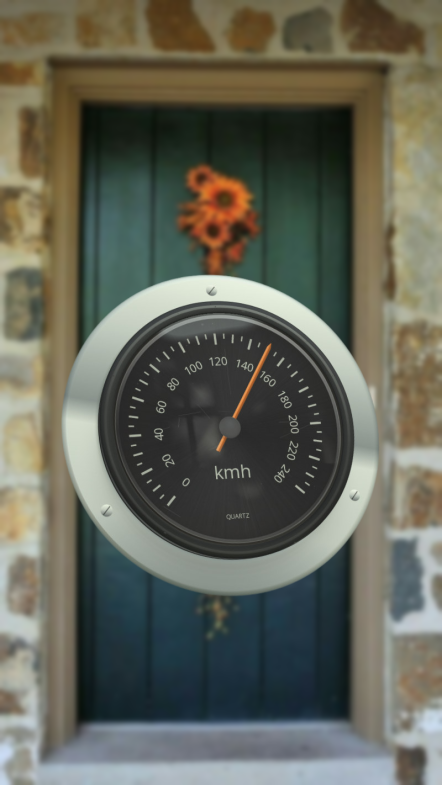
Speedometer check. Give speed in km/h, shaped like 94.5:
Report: 150
